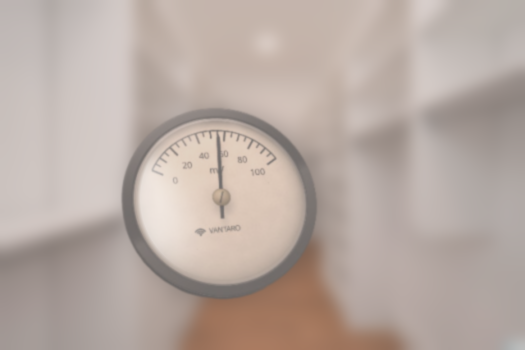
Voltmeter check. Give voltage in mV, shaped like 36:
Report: 55
